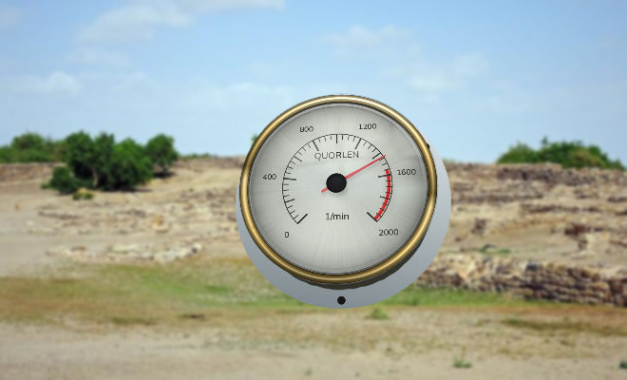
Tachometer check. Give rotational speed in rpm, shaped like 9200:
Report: 1450
